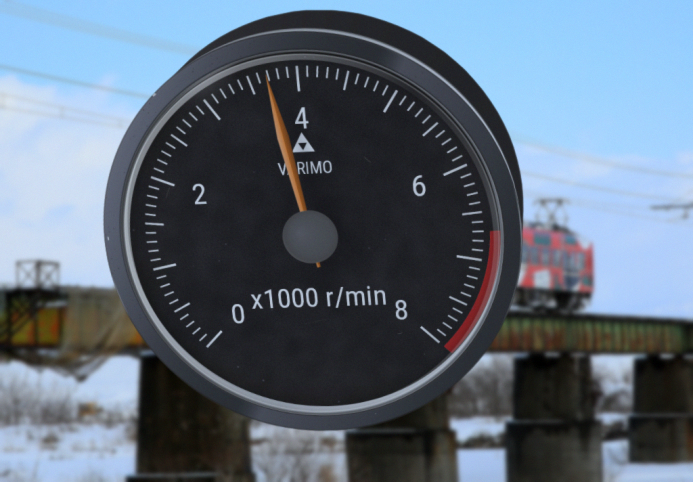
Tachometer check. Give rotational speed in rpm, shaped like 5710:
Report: 3700
